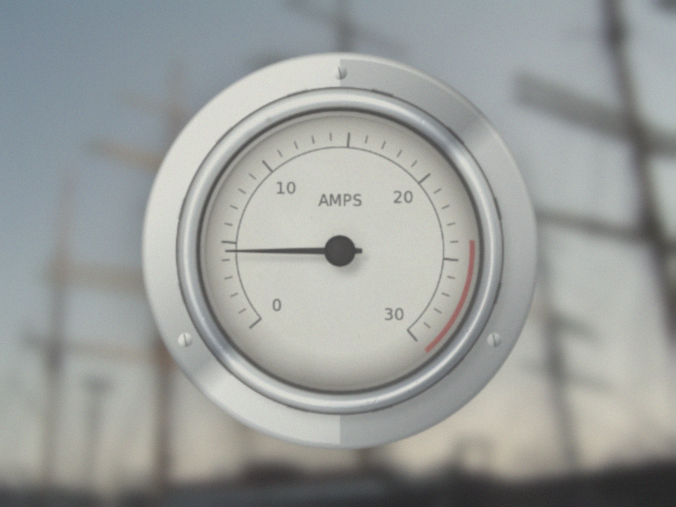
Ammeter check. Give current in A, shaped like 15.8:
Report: 4.5
